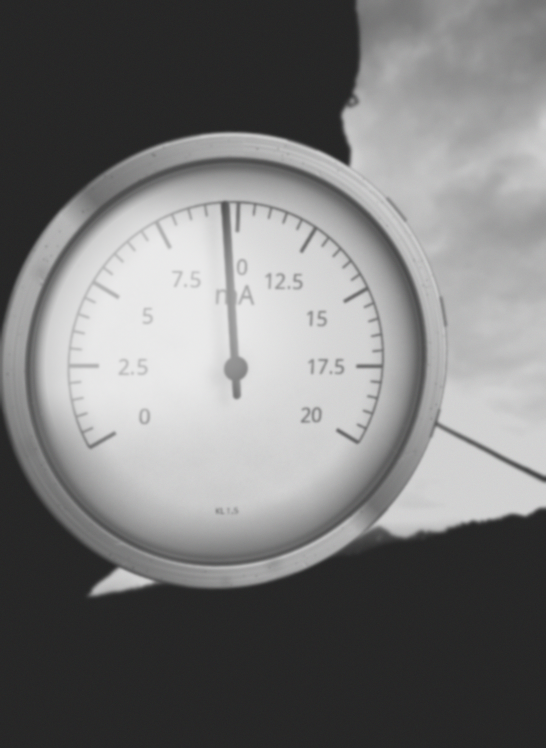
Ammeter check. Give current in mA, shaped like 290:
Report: 9.5
